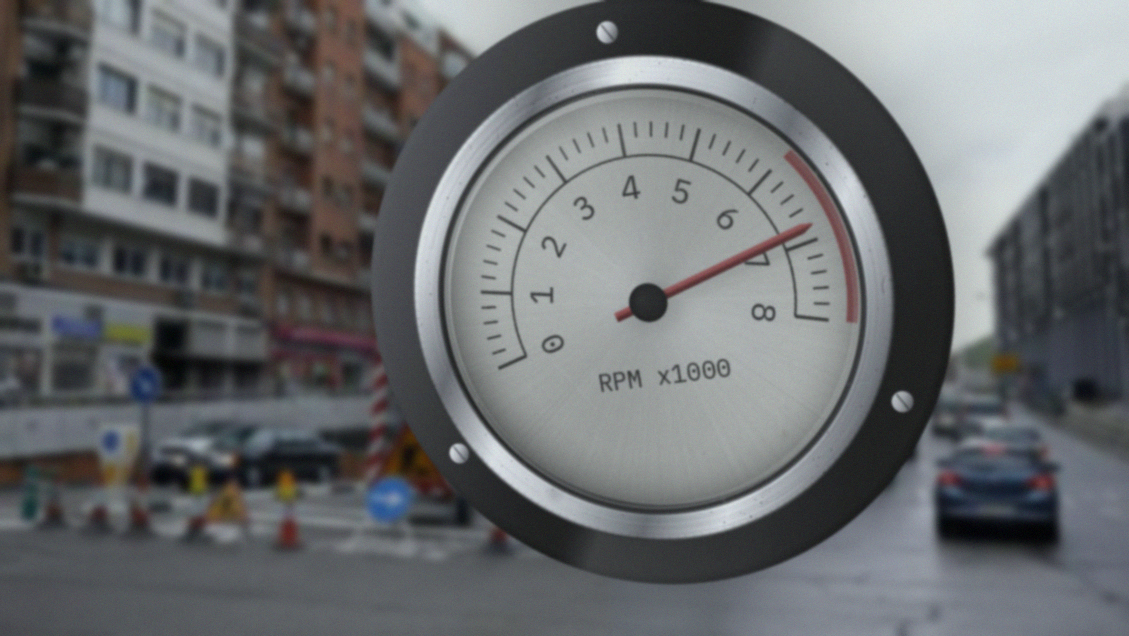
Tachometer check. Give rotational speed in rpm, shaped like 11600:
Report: 6800
